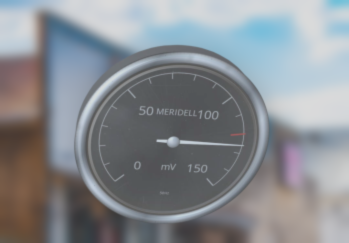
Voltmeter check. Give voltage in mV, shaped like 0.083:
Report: 125
